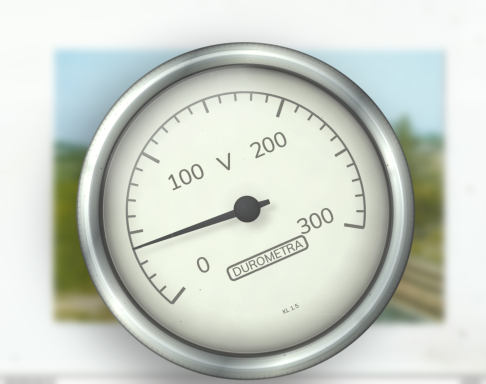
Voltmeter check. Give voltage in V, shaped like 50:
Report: 40
